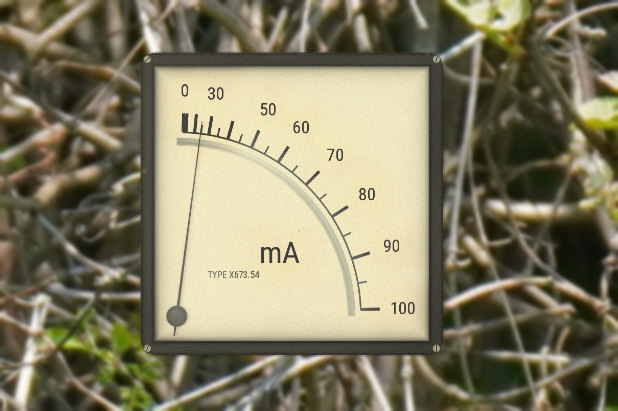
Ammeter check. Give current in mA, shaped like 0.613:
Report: 25
